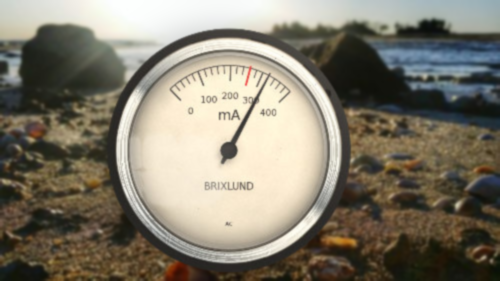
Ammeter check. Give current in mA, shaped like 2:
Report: 320
